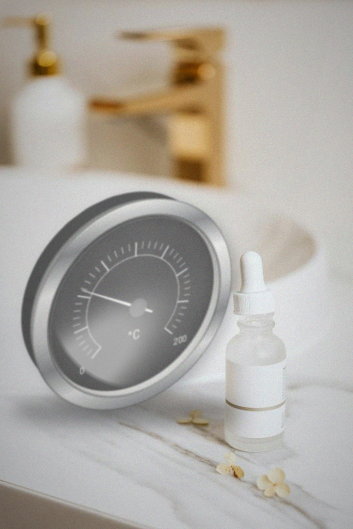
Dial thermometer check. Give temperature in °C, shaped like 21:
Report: 55
